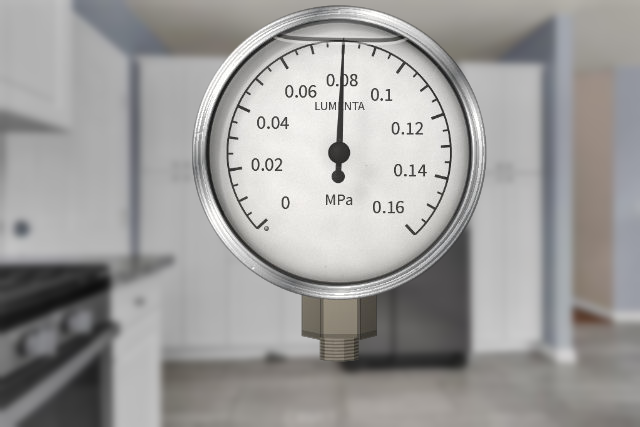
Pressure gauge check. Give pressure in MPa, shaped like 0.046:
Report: 0.08
